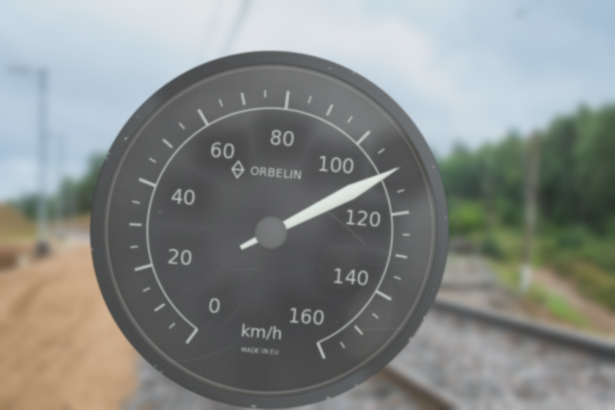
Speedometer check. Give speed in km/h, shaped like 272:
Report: 110
